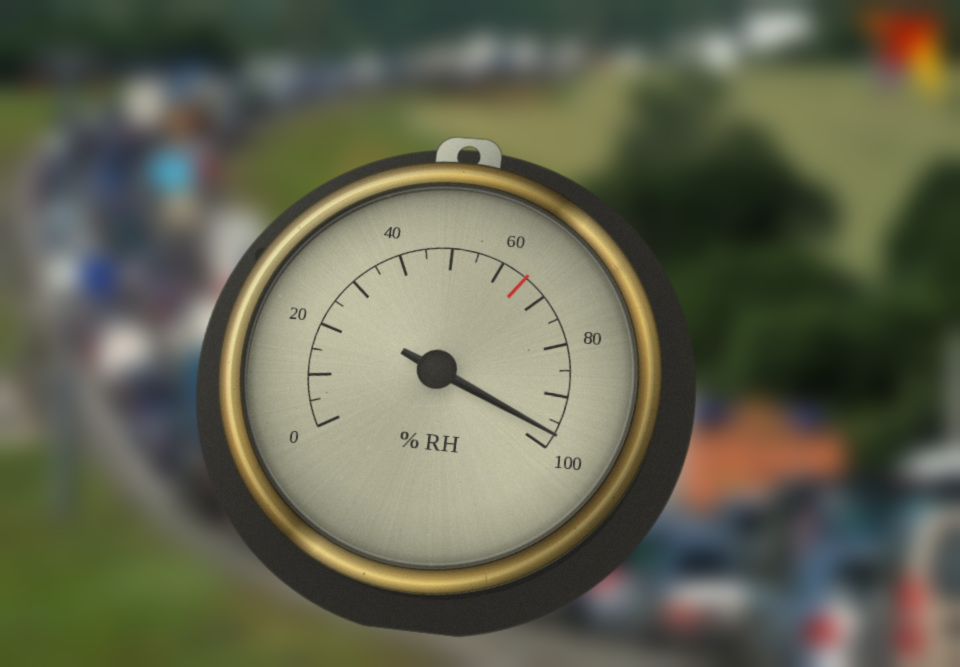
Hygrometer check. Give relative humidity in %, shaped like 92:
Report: 97.5
